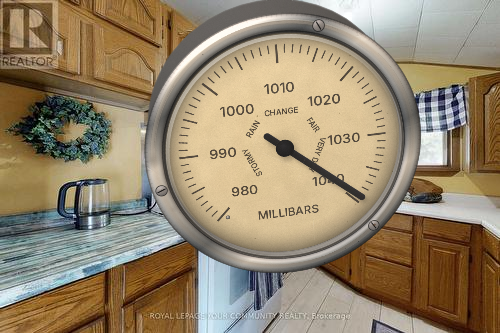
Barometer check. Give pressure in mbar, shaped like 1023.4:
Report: 1039
